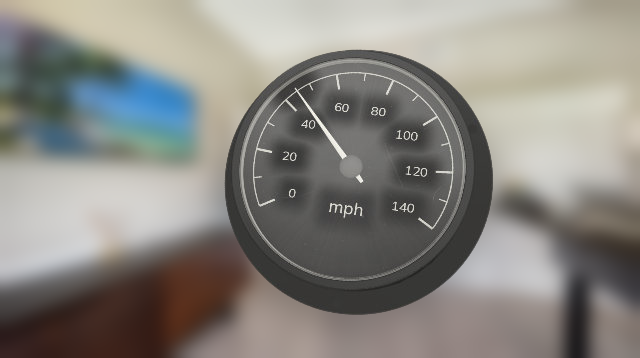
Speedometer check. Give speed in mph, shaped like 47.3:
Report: 45
